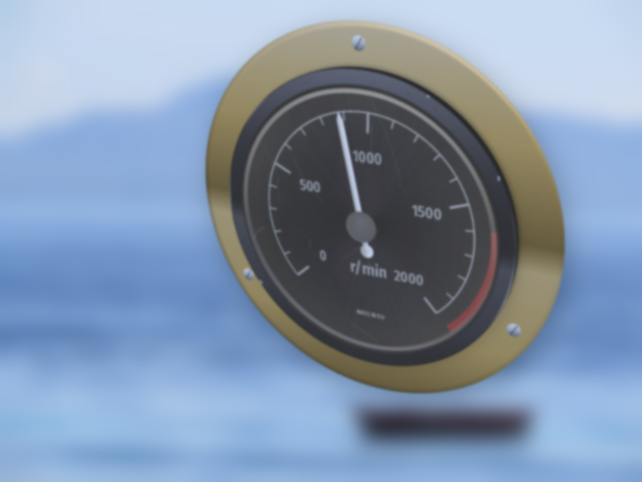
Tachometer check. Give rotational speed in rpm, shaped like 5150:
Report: 900
